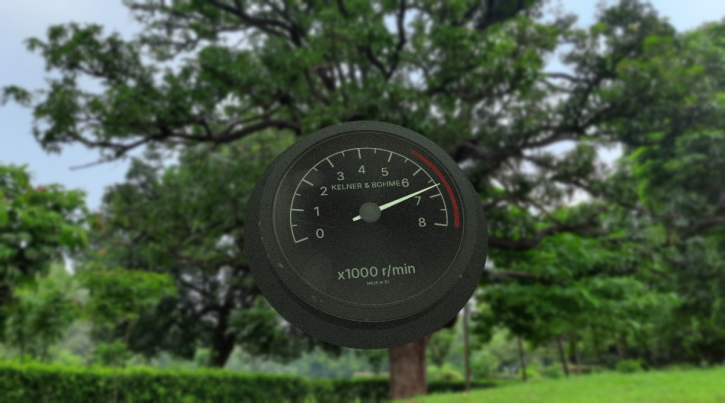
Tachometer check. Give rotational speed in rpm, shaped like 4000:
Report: 6750
